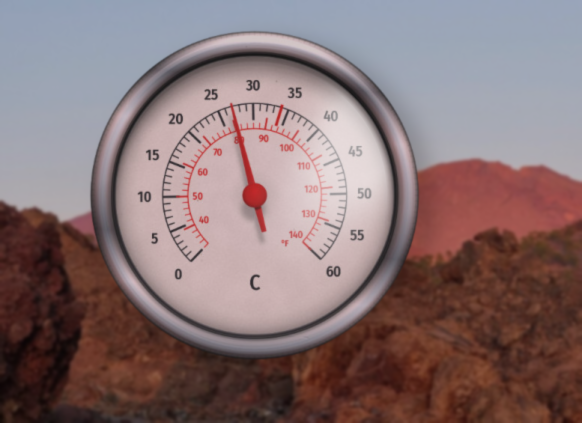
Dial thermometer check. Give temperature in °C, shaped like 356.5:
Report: 27
